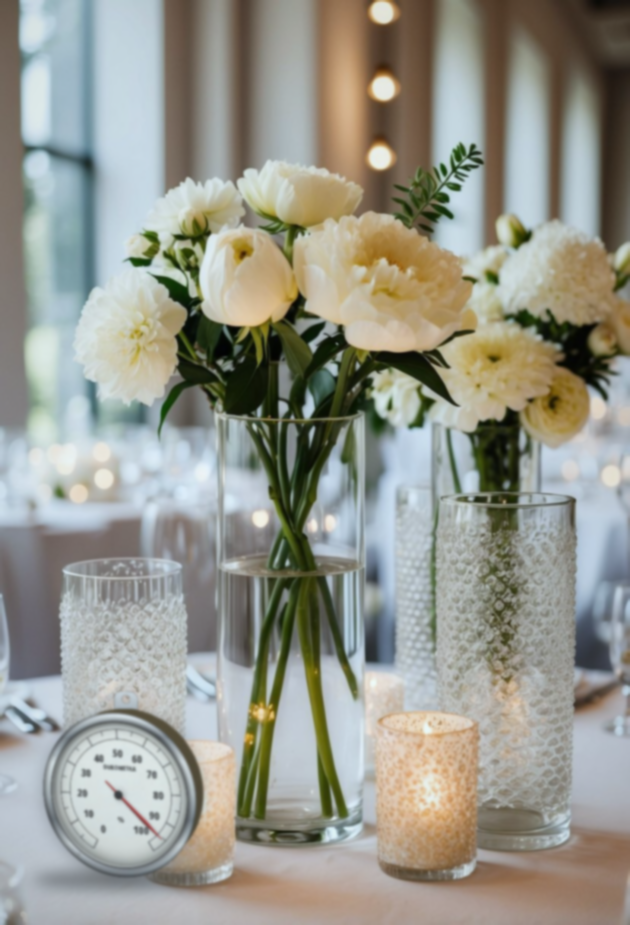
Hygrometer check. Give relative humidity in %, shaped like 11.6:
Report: 95
